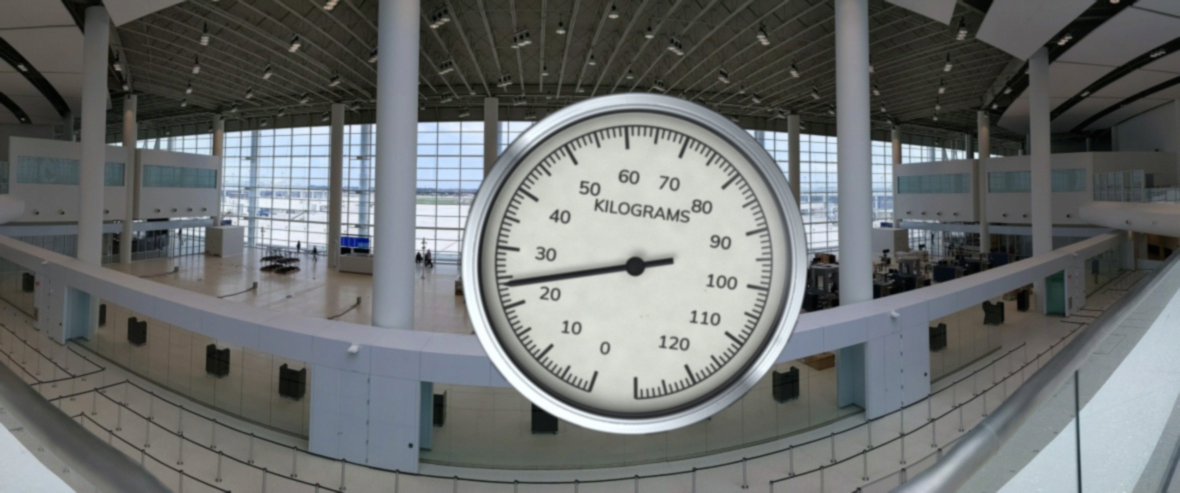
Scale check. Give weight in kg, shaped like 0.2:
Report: 24
